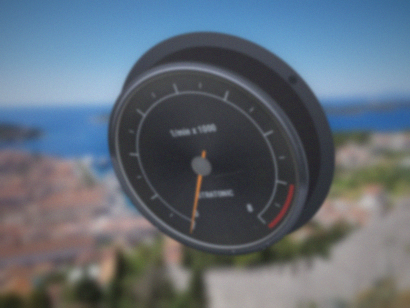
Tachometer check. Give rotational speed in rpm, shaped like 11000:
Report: 0
